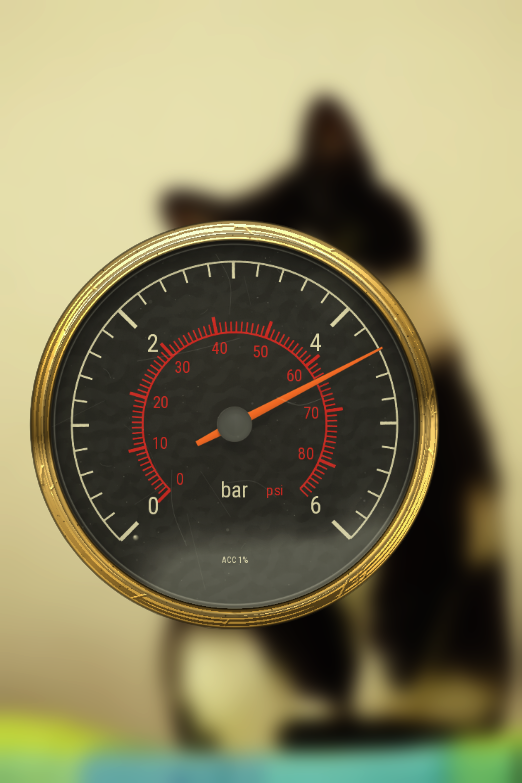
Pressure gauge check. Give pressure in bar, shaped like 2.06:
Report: 4.4
